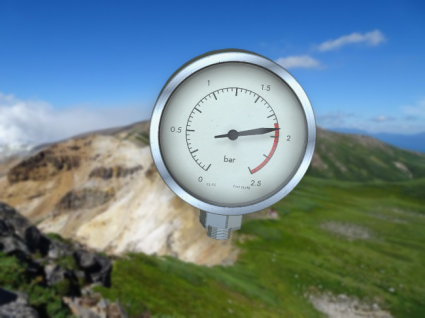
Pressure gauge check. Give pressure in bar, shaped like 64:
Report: 1.9
